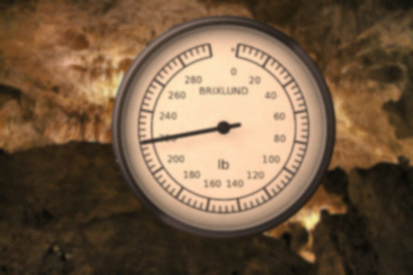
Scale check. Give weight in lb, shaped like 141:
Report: 220
